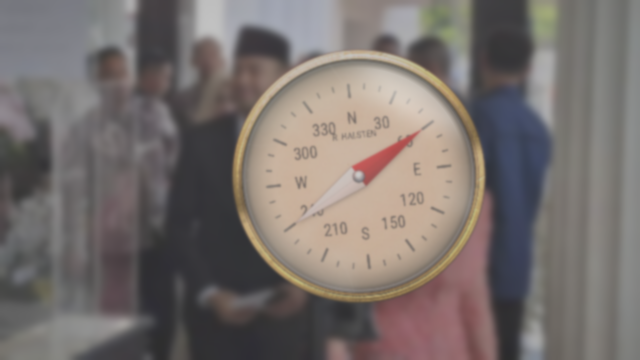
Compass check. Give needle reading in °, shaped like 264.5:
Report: 60
